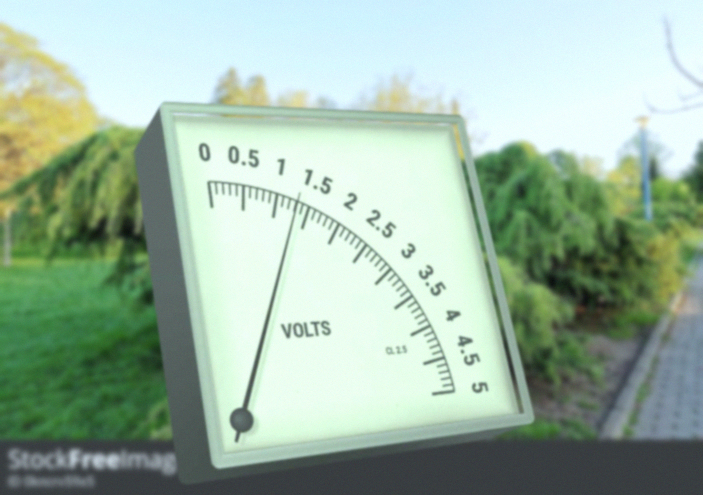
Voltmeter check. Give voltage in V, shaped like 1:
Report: 1.3
